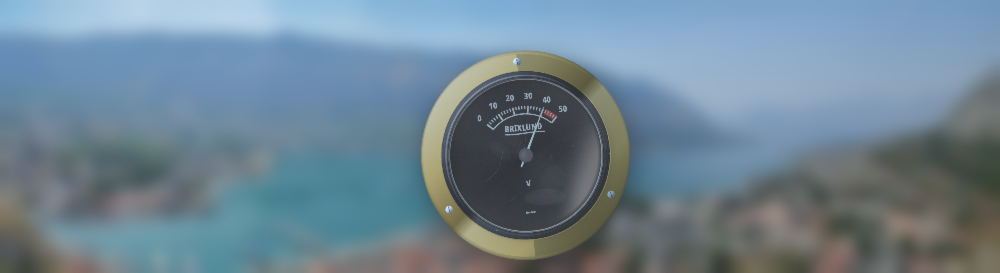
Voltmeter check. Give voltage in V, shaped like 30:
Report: 40
